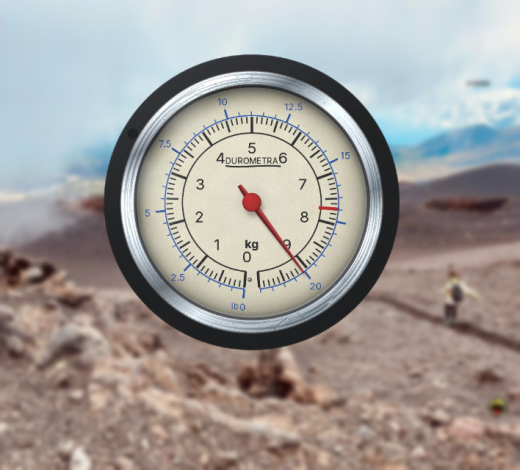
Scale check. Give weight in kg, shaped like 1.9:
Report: 9.1
